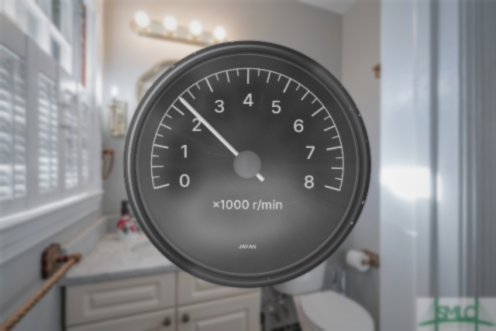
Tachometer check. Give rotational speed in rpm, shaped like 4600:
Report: 2250
